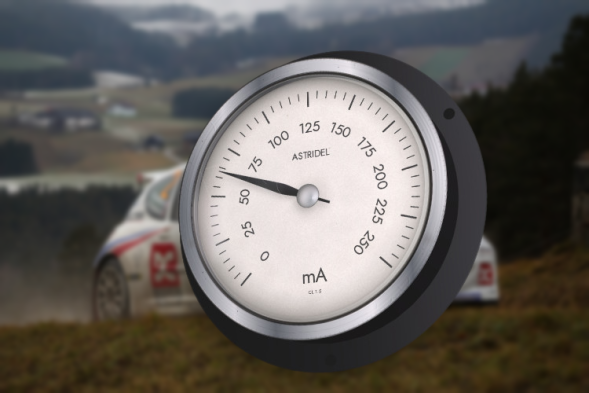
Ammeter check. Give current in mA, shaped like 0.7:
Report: 62.5
